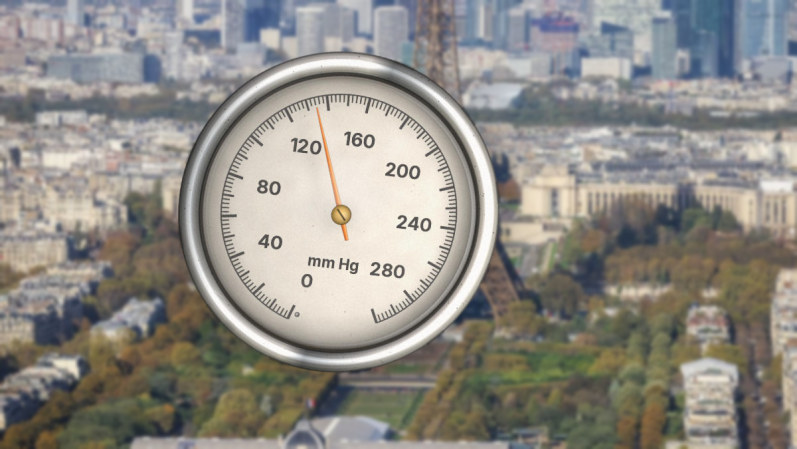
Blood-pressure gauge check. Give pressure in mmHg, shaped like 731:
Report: 134
